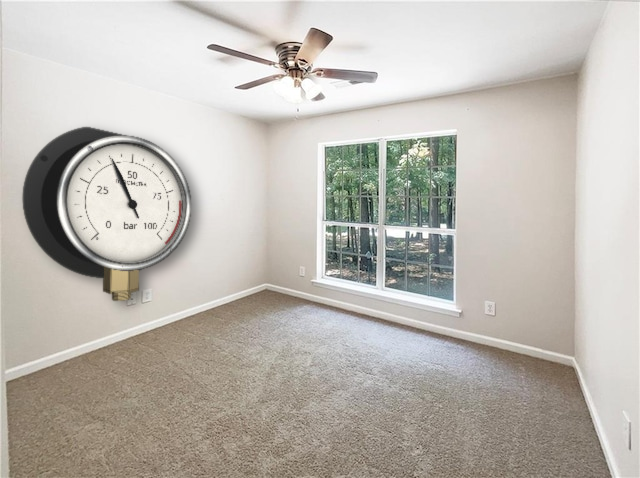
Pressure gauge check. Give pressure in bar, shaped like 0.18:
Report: 40
